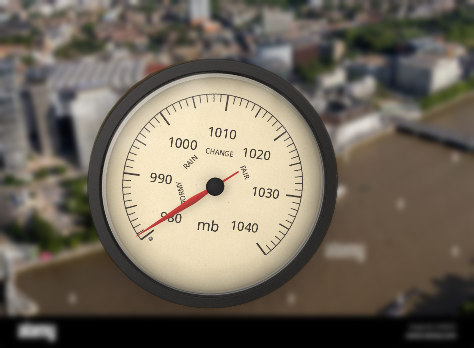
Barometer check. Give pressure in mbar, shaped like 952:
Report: 981
